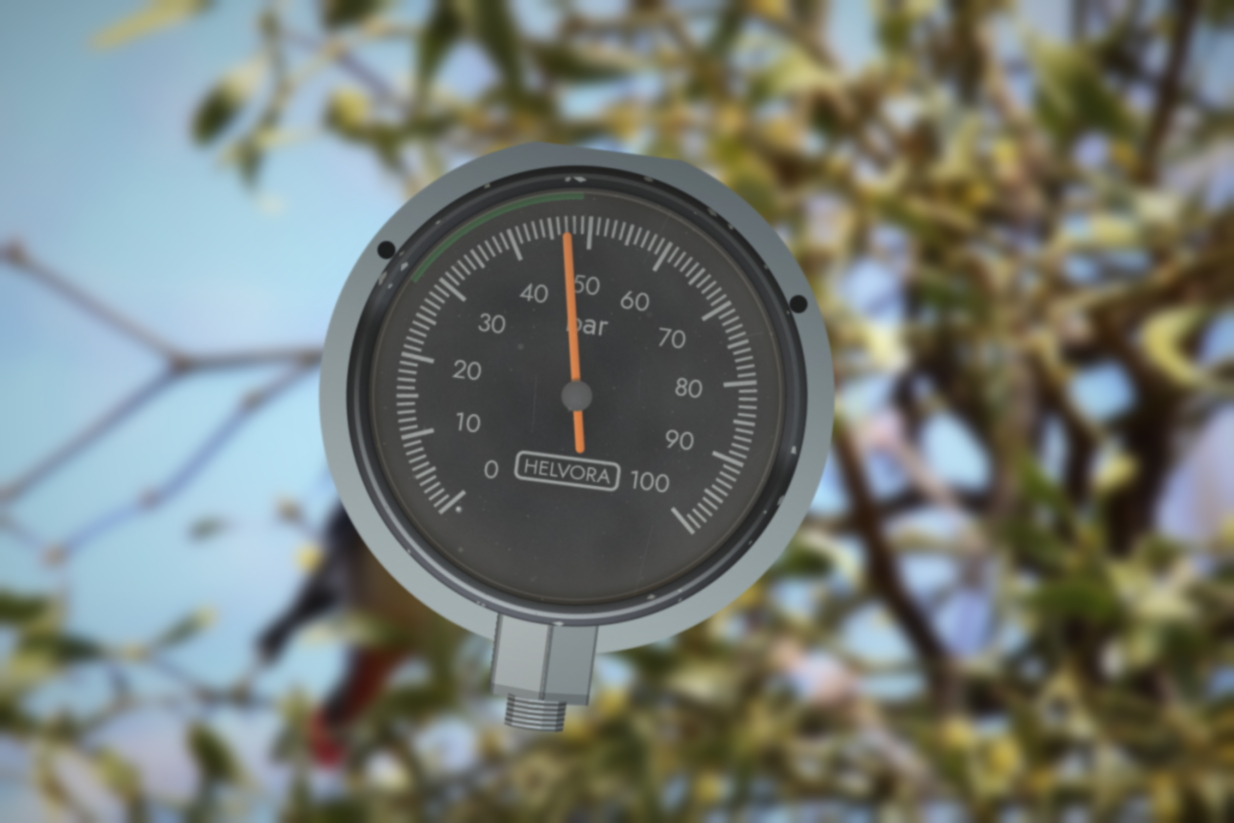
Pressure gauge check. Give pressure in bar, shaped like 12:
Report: 47
